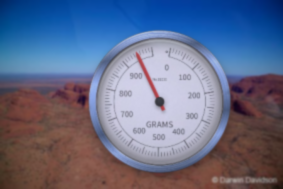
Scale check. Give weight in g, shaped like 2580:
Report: 950
